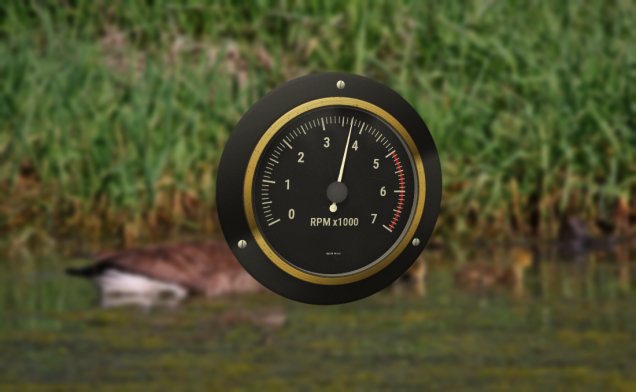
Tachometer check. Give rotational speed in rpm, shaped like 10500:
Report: 3700
